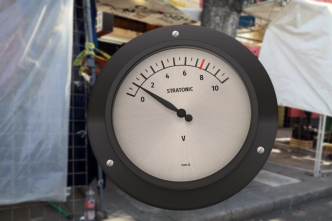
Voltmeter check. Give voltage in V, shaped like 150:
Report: 1
